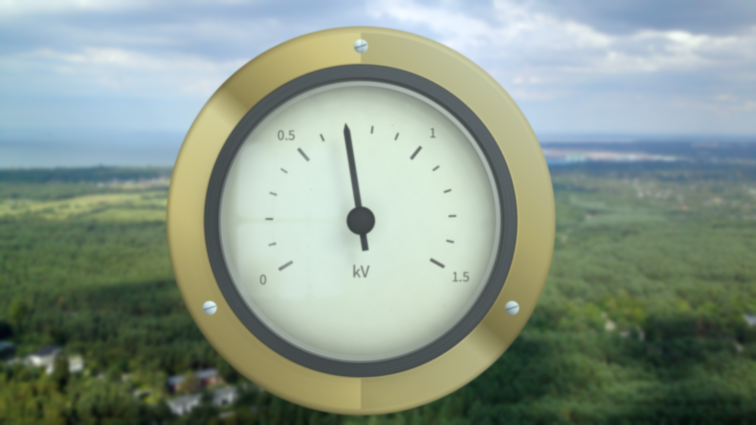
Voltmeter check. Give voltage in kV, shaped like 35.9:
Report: 0.7
